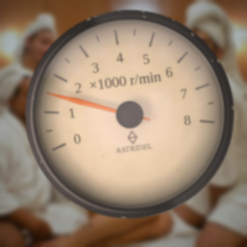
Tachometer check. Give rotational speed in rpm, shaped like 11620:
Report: 1500
